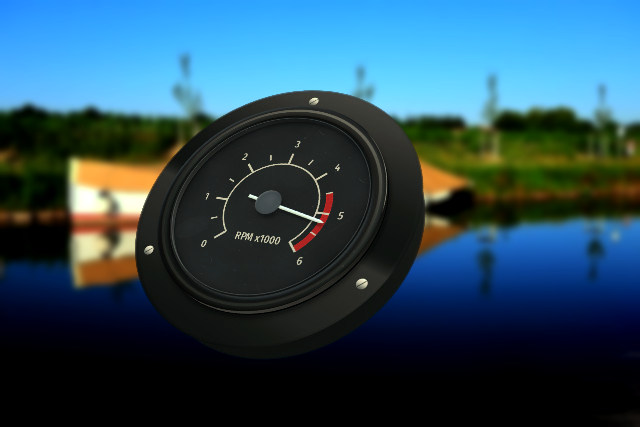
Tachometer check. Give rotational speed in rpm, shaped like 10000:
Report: 5250
